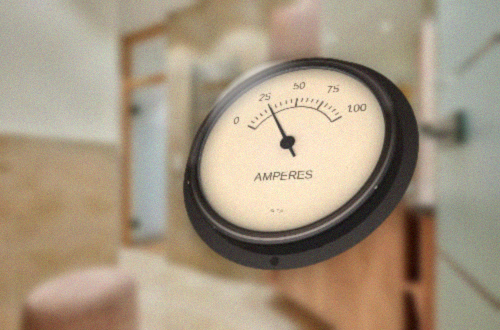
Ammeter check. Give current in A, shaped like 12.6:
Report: 25
